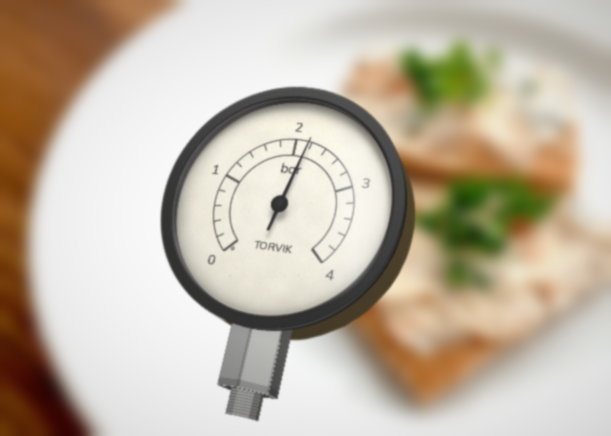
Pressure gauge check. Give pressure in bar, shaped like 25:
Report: 2.2
